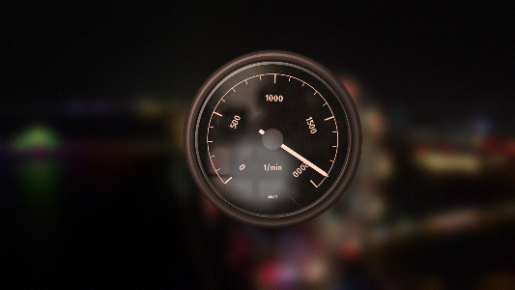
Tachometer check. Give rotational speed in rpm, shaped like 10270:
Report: 1900
